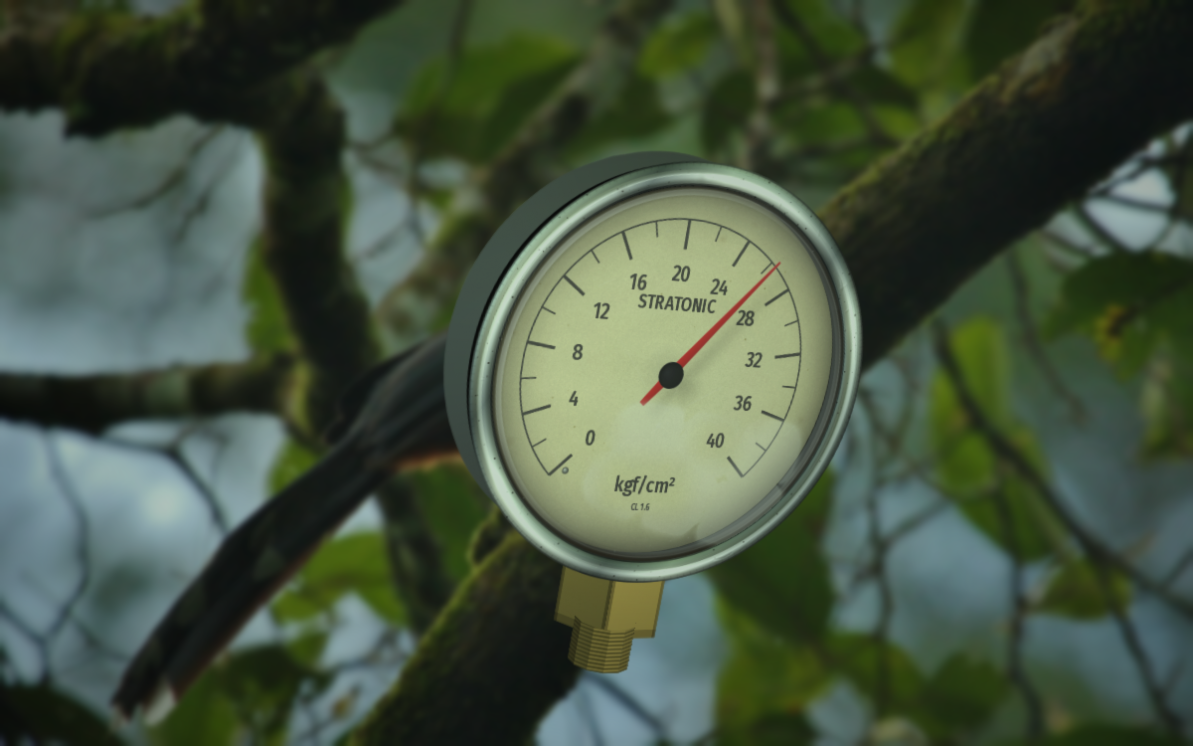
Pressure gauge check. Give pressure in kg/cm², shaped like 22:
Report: 26
